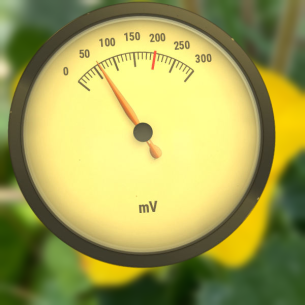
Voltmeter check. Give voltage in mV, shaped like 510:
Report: 60
